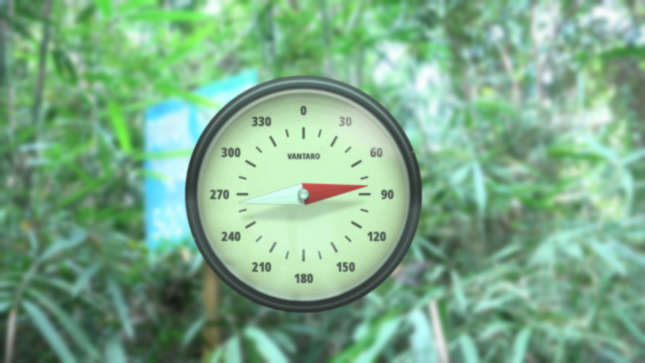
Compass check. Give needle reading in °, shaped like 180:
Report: 82.5
